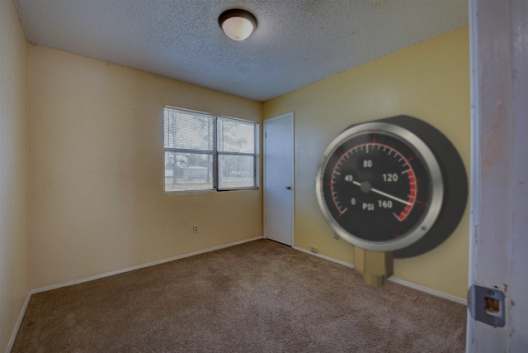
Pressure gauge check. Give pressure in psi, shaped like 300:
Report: 145
